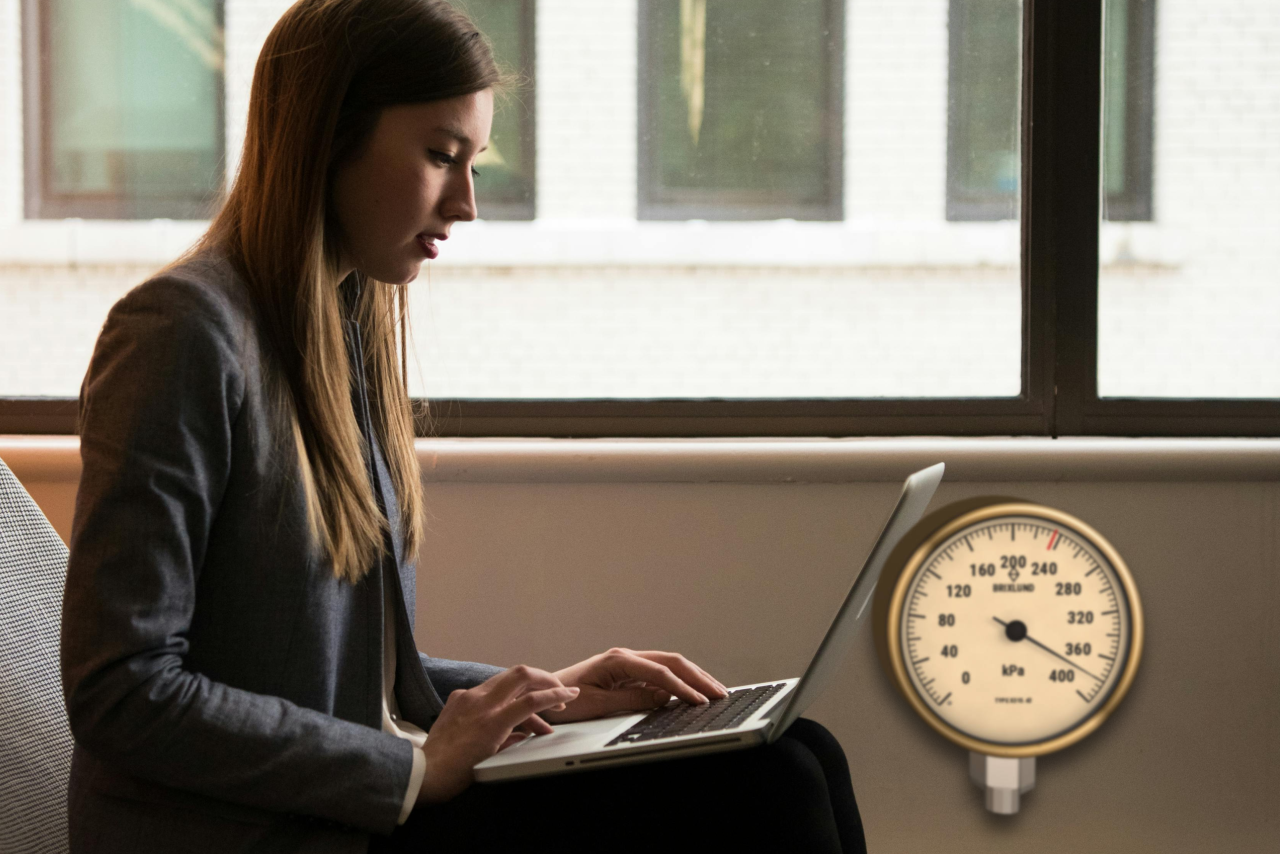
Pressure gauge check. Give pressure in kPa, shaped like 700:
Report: 380
